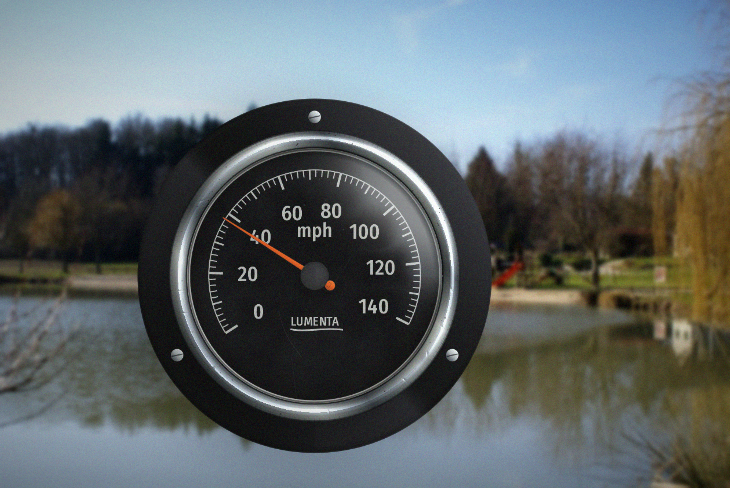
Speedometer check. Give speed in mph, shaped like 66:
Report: 38
